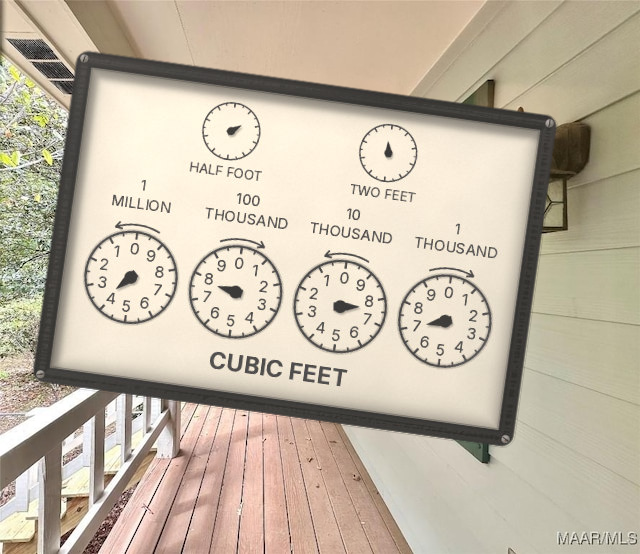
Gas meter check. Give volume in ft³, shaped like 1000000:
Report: 377700
